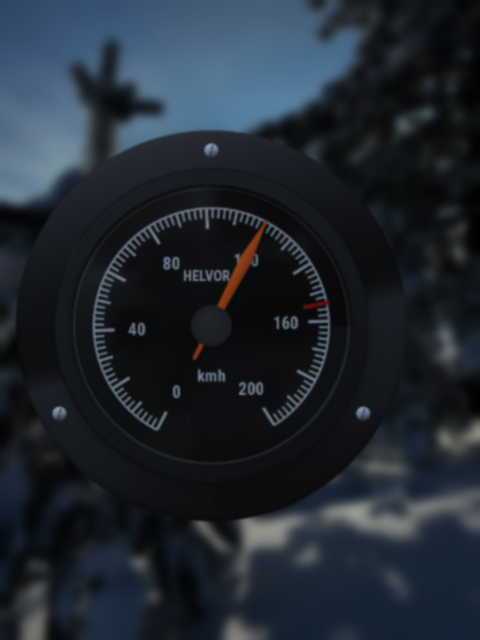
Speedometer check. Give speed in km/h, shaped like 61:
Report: 120
